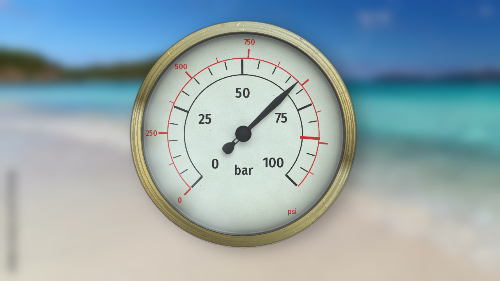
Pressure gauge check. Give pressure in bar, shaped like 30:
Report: 67.5
